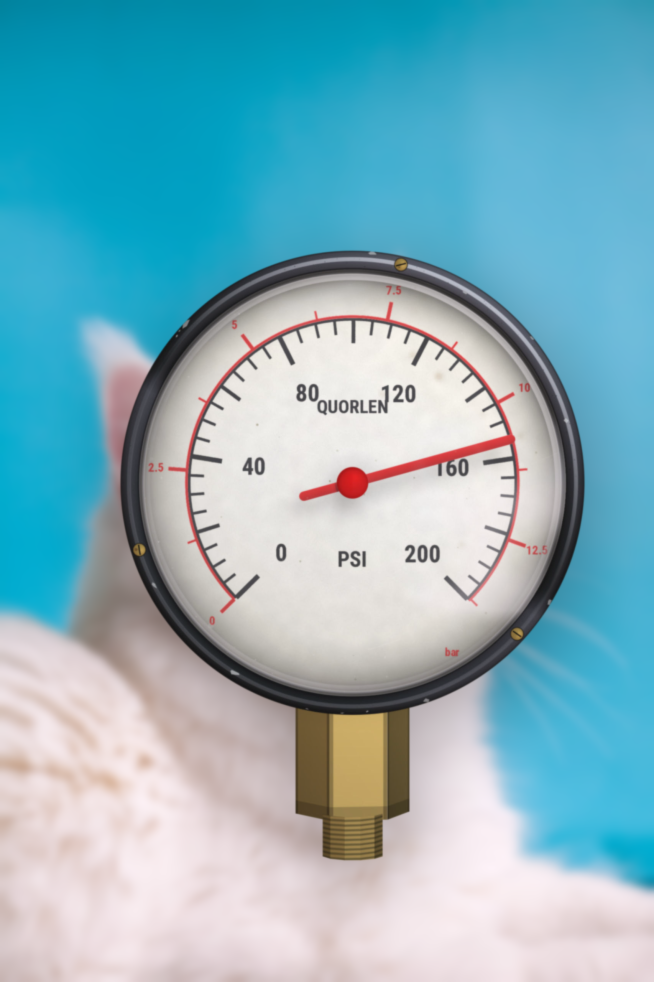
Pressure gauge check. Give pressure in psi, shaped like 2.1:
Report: 155
